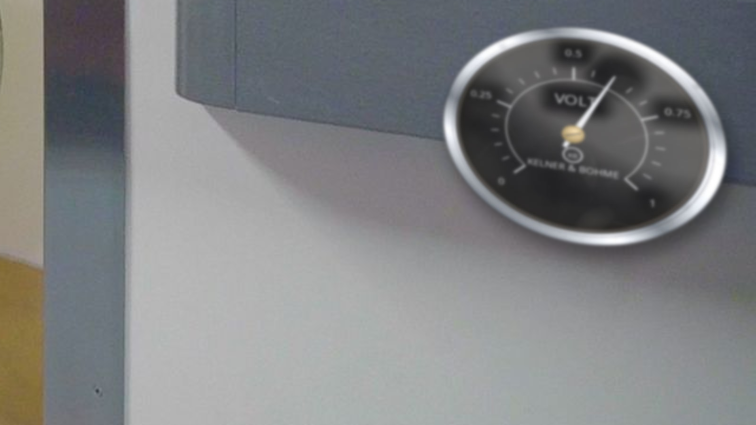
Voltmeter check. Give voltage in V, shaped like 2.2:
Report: 0.6
